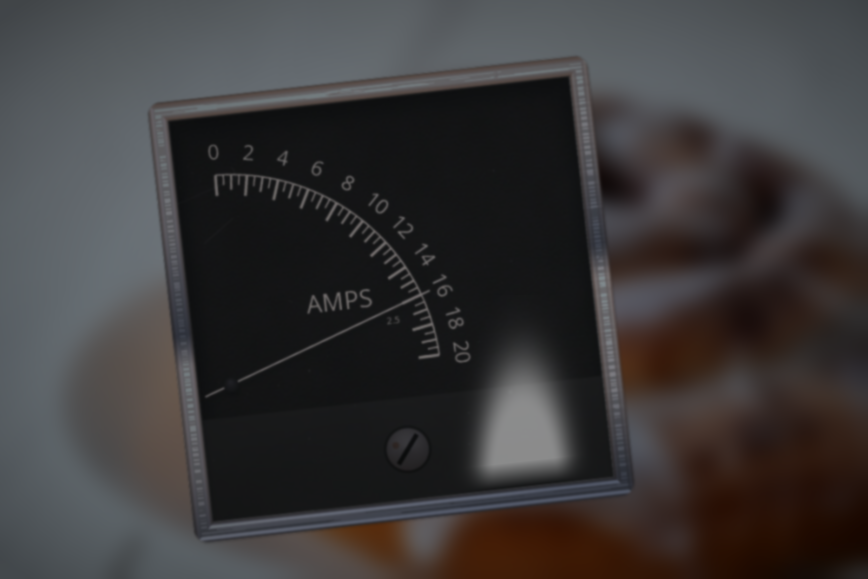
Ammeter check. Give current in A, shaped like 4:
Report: 16
